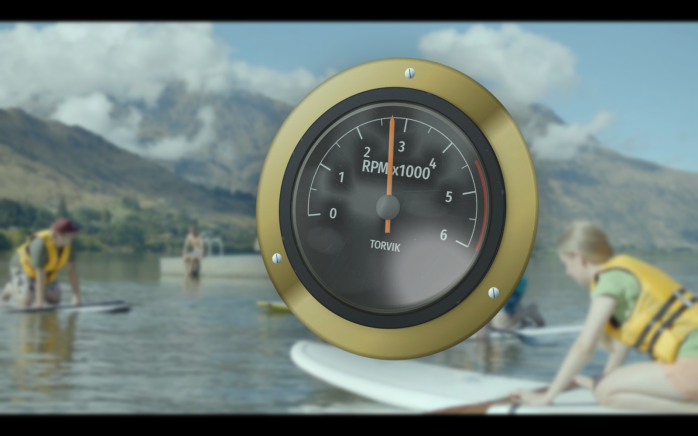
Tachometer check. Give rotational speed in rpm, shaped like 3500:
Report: 2750
